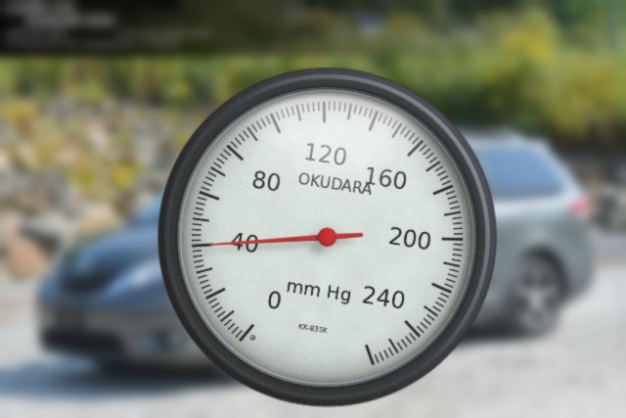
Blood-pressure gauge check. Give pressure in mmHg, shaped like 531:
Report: 40
